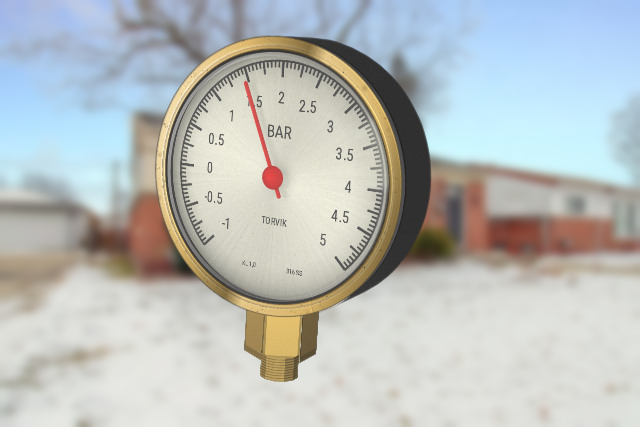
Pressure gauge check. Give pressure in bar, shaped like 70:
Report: 1.5
